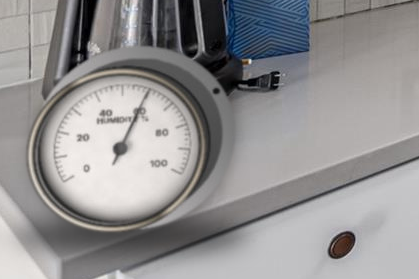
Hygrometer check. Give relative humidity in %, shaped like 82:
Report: 60
